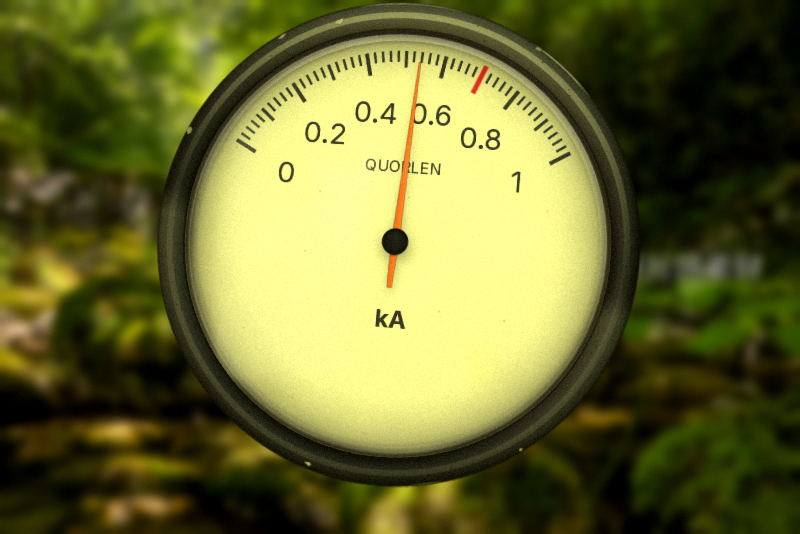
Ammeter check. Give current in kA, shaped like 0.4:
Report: 0.54
